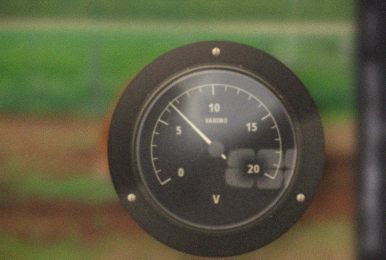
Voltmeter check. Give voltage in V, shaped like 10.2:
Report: 6.5
